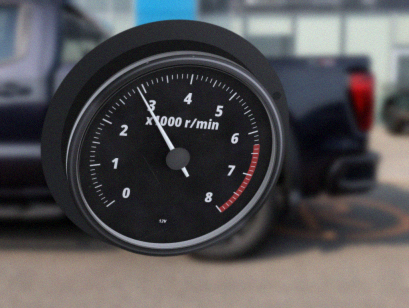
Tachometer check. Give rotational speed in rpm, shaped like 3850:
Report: 2900
